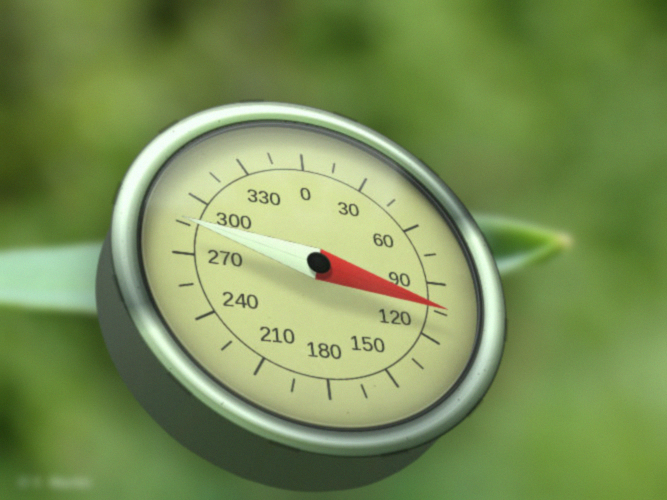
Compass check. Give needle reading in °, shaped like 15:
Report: 105
